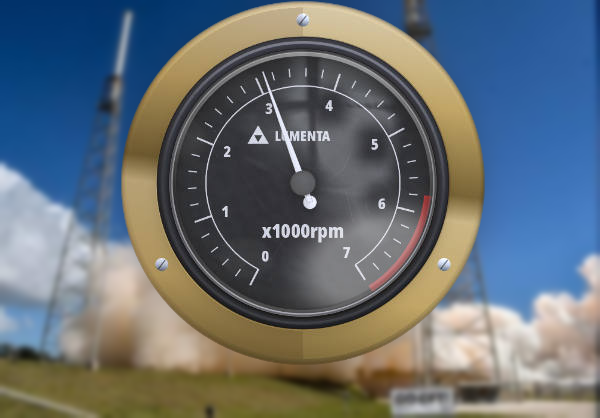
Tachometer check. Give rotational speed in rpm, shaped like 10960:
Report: 3100
